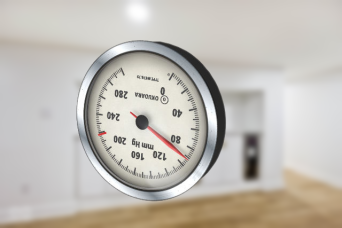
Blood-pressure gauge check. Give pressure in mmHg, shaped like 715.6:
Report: 90
